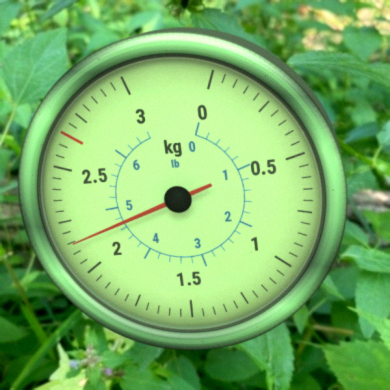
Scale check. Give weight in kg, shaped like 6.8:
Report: 2.15
